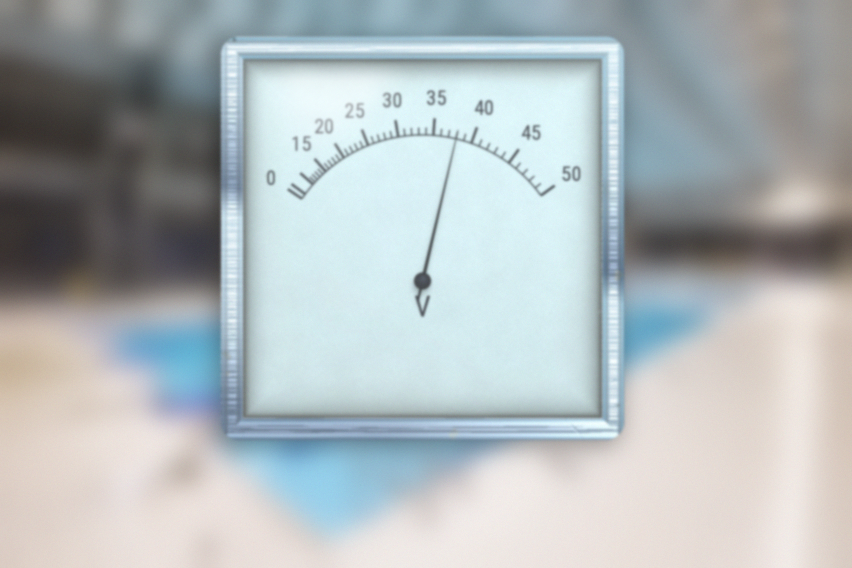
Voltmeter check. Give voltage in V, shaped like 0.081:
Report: 38
